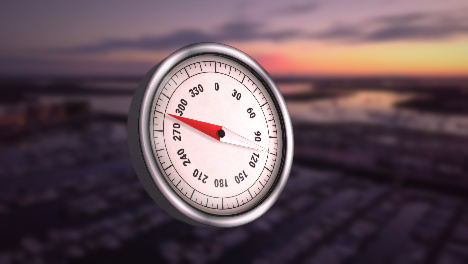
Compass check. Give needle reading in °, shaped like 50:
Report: 285
